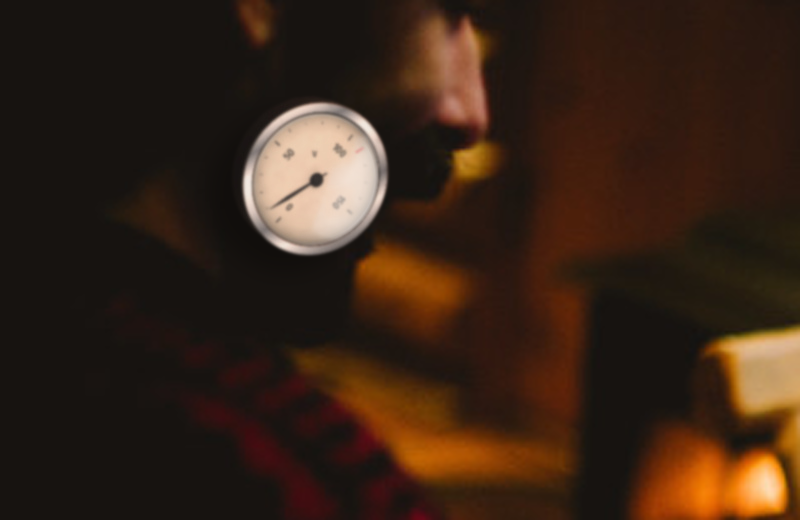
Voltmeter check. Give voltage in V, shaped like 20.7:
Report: 10
